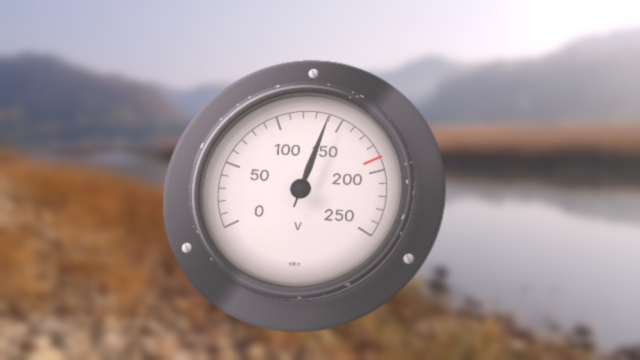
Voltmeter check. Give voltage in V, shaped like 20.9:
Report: 140
